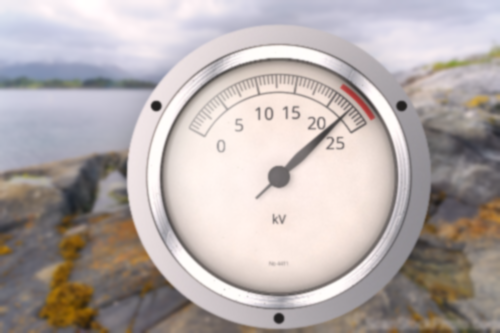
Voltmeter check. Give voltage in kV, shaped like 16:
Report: 22.5
